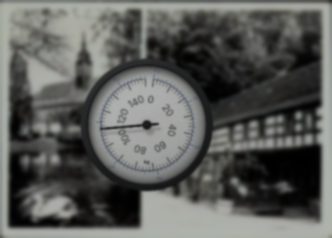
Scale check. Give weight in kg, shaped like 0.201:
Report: 110
